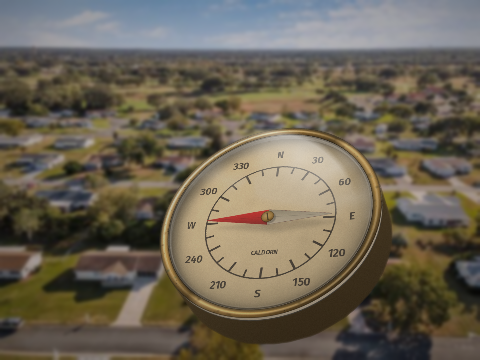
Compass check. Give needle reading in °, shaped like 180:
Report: 270
